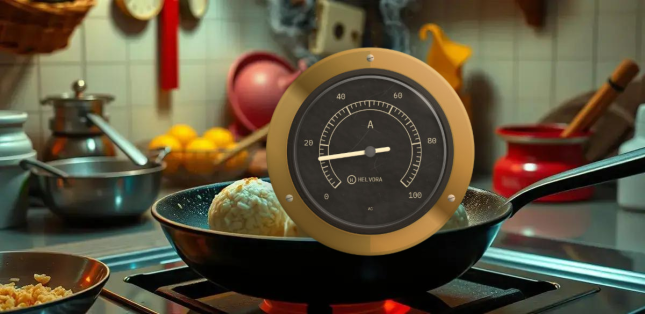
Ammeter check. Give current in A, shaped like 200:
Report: 14
